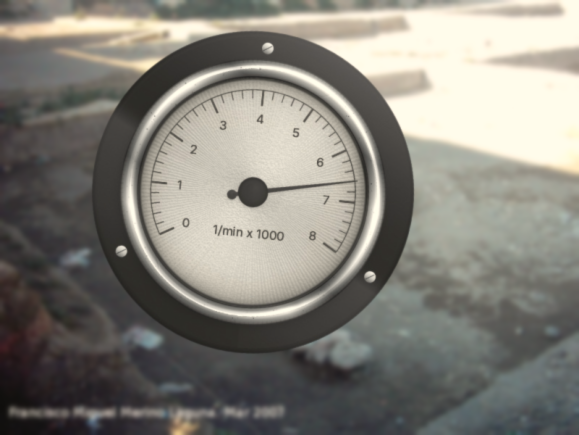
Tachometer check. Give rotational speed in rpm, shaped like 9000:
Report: 6600
